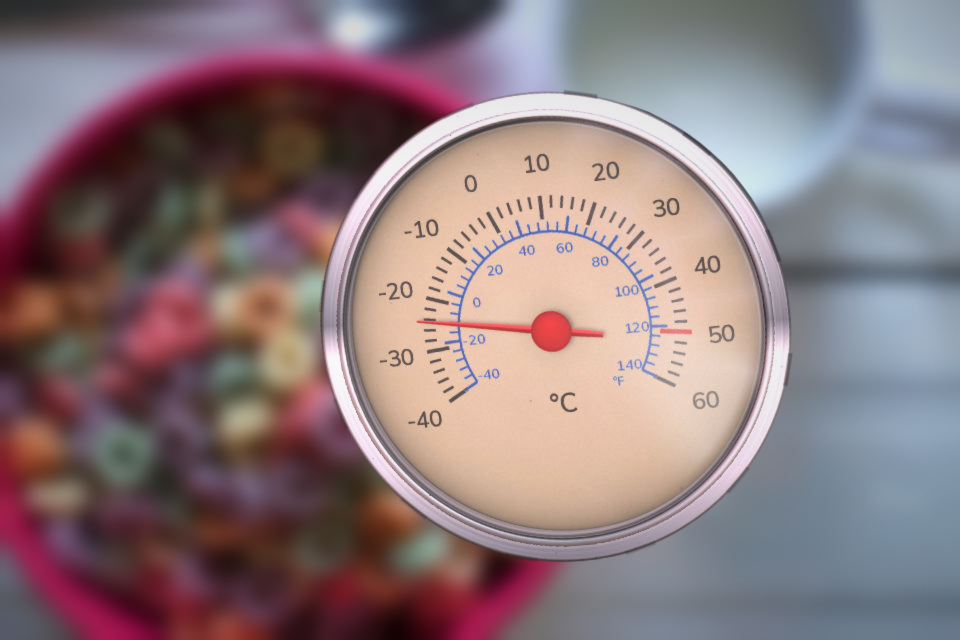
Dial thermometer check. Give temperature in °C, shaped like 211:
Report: -24
